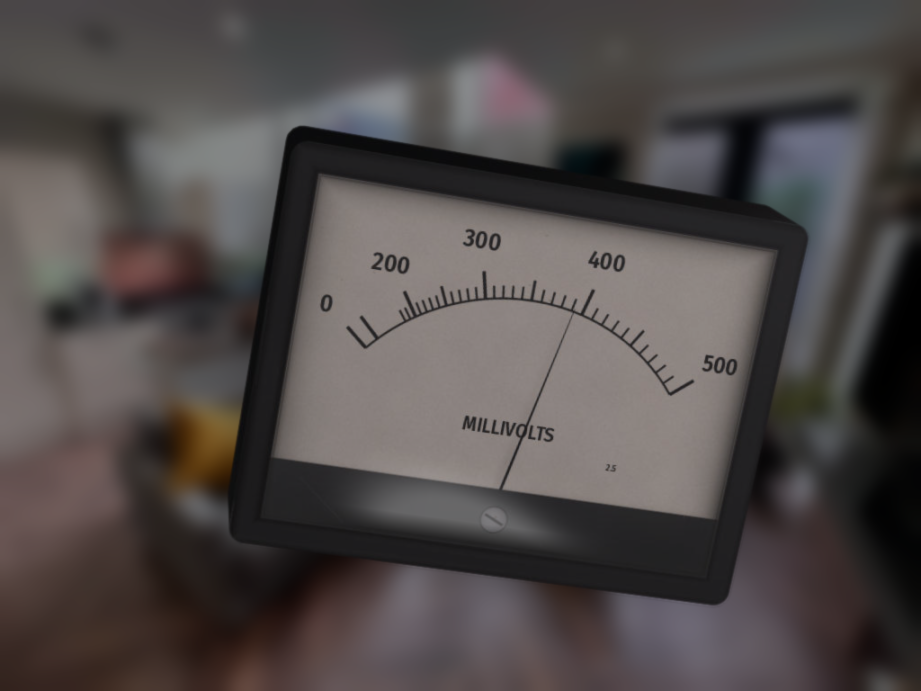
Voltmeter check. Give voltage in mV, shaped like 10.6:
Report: 390
